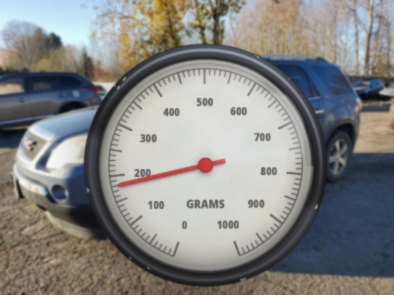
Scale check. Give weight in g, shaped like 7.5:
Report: 180
